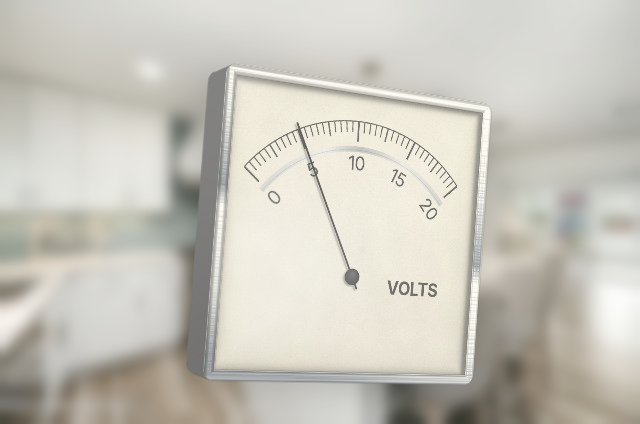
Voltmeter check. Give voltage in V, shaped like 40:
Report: 5
